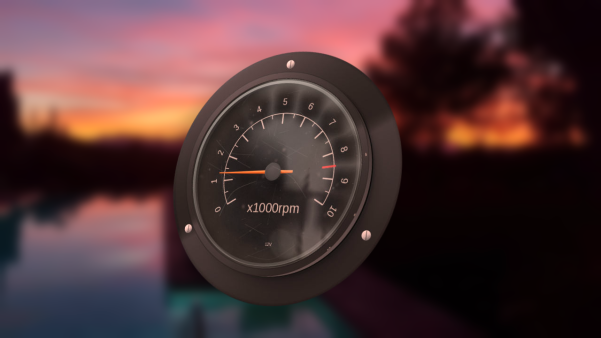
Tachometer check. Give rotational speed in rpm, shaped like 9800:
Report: 1250
